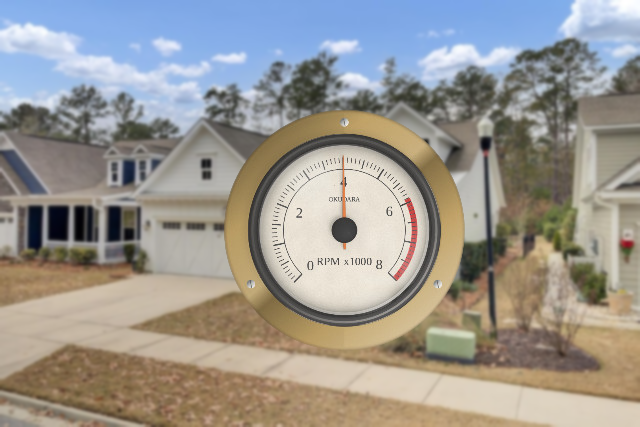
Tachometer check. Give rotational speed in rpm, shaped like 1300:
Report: 4000
